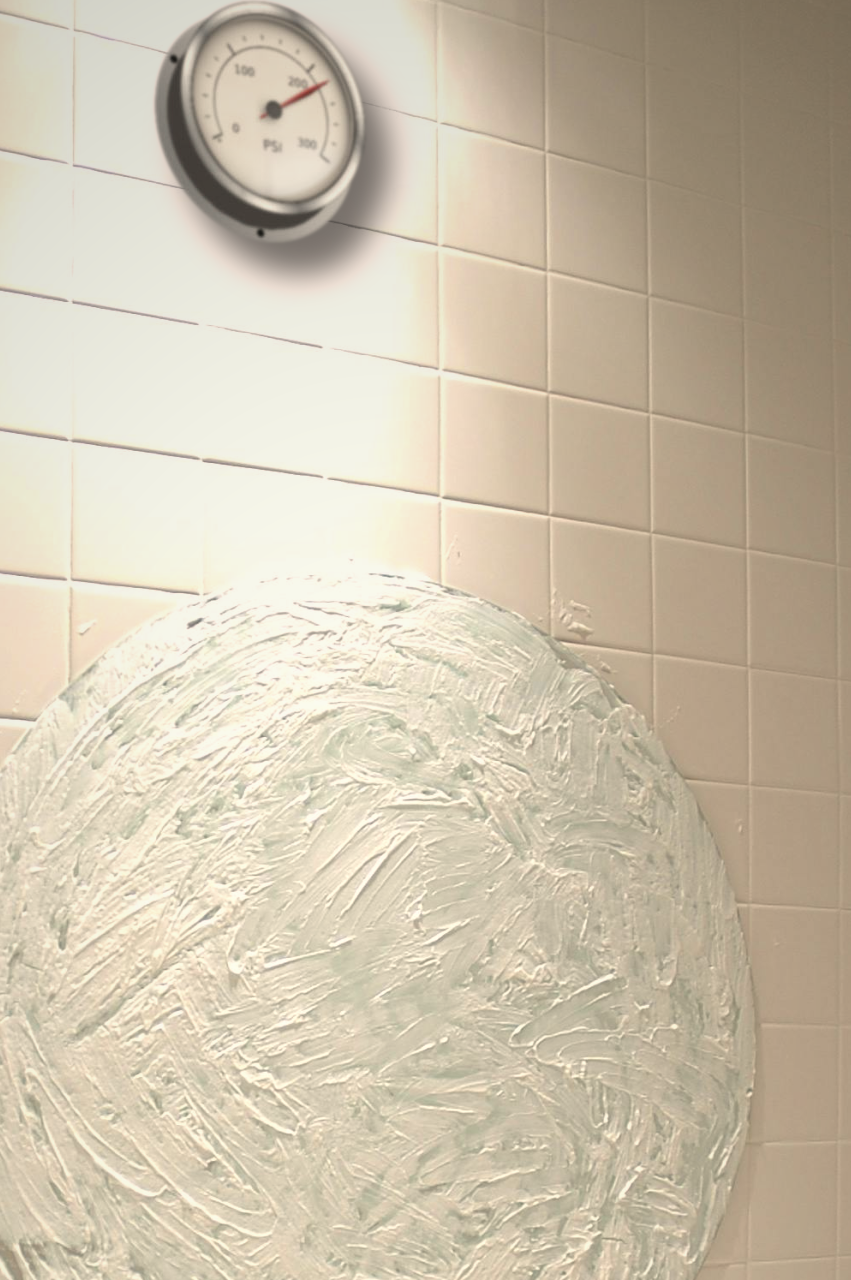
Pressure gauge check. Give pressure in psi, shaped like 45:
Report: 220
